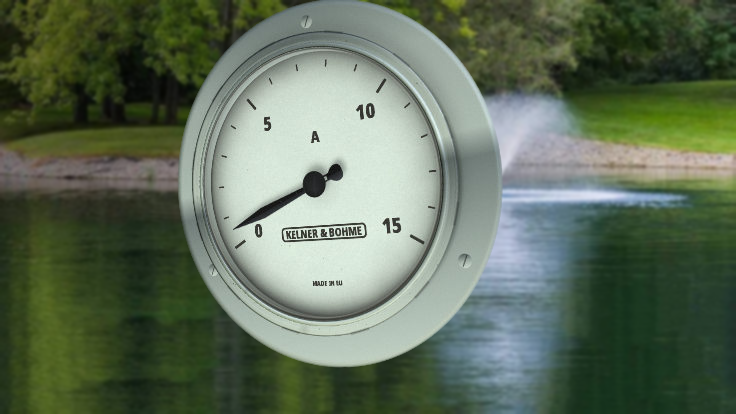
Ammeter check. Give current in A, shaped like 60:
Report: 0.5
